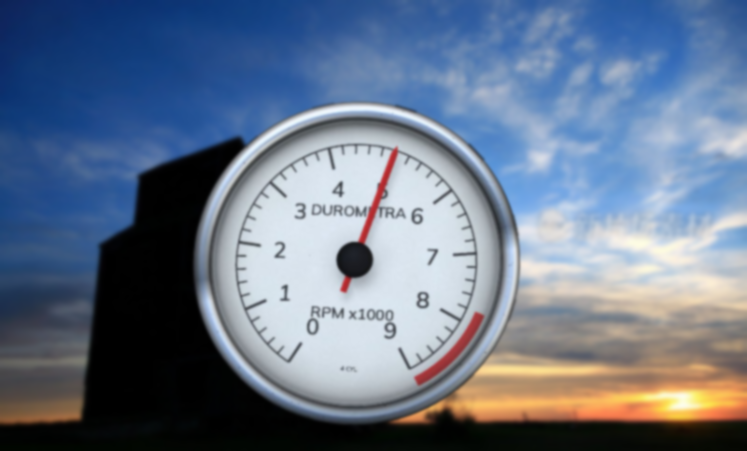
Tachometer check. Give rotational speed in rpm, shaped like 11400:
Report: 5000
